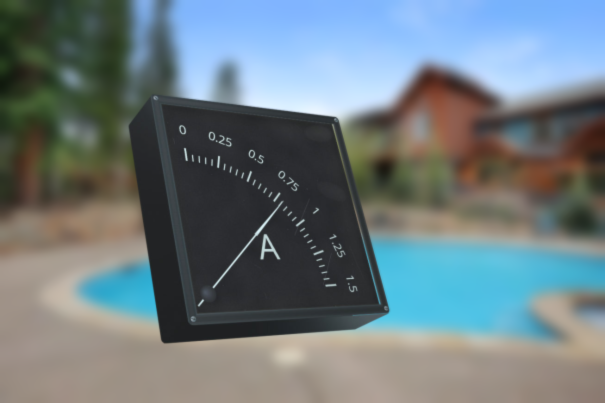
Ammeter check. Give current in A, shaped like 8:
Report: 0.8
